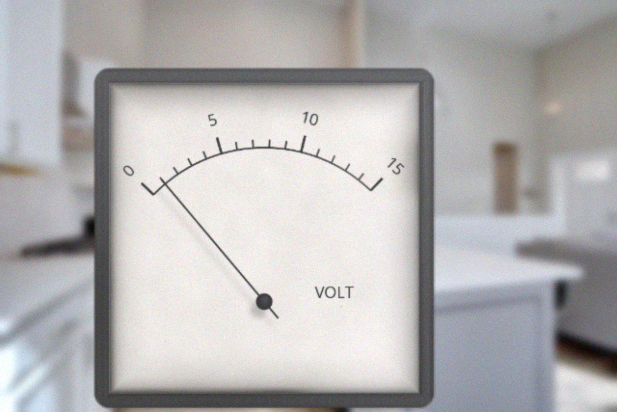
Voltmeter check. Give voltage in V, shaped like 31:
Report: 1
